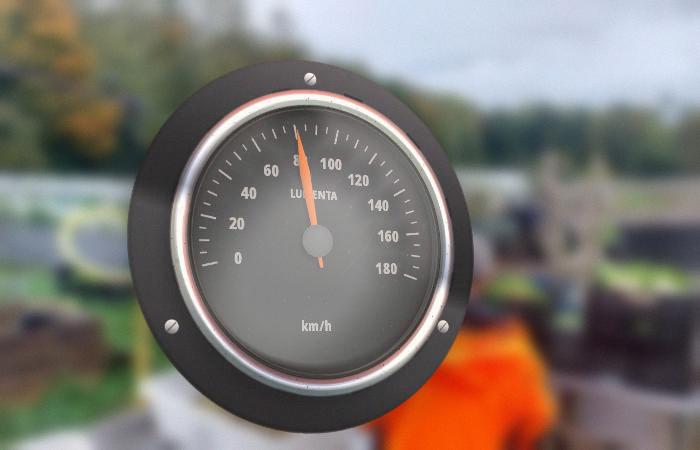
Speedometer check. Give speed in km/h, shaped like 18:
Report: 80
